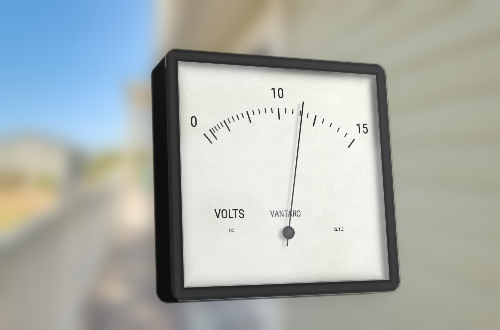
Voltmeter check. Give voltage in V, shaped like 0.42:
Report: 11.5
